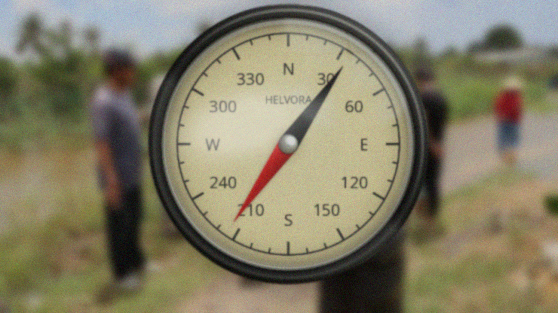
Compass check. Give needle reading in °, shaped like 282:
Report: 215
